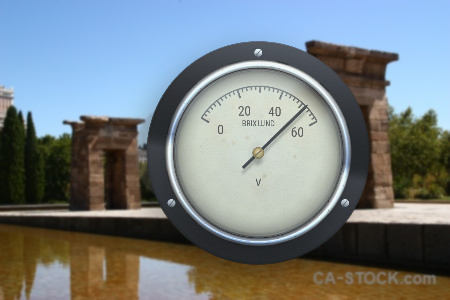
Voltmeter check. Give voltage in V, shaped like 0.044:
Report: 52
